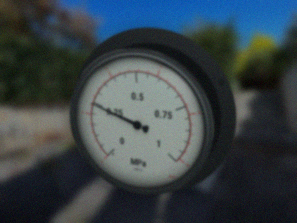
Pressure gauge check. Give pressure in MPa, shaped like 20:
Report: 0.25
